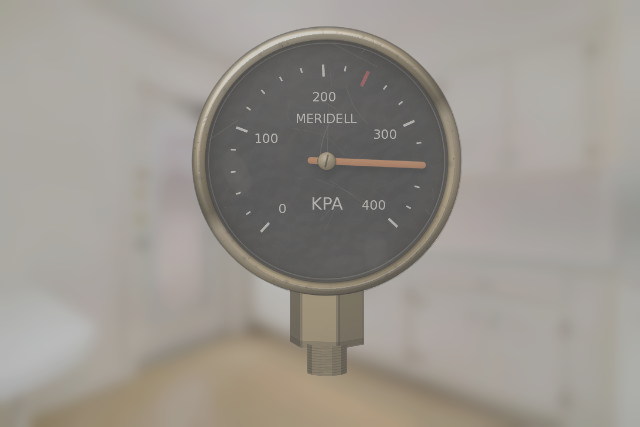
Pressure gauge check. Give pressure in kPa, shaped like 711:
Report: 340
